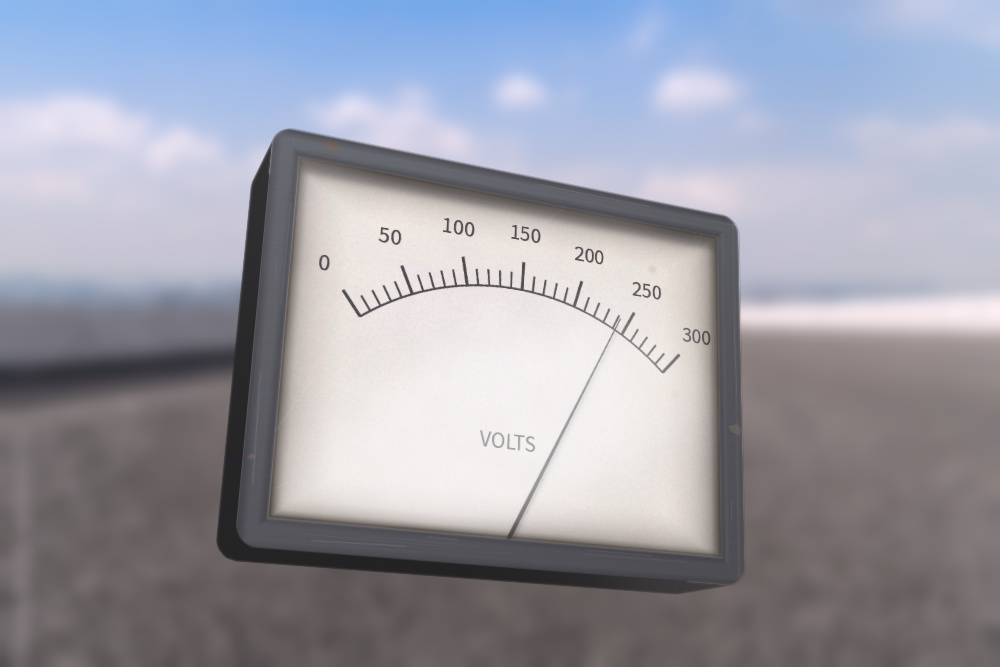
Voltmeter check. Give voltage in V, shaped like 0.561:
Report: 240
